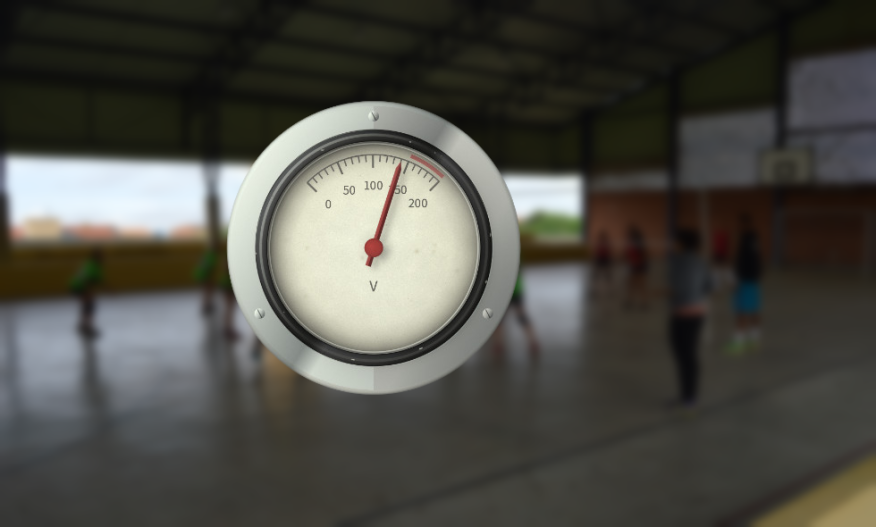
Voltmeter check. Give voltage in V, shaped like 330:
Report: 140
